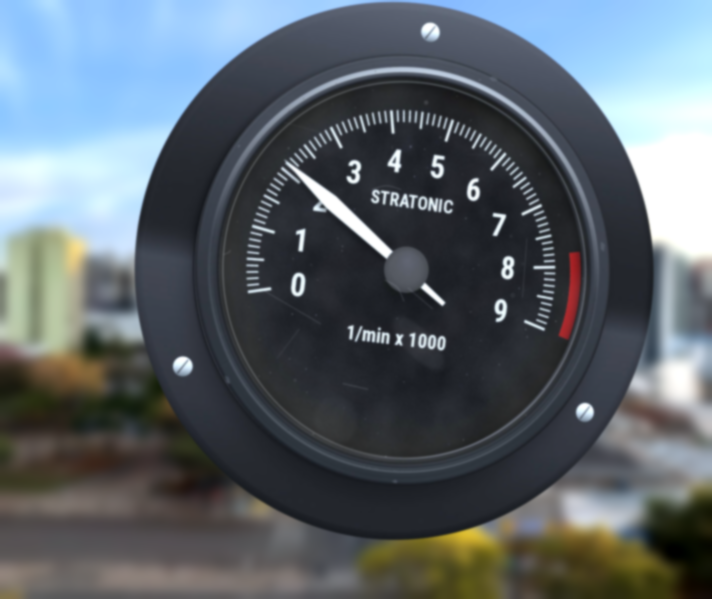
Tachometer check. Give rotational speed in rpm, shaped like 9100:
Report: 2100
